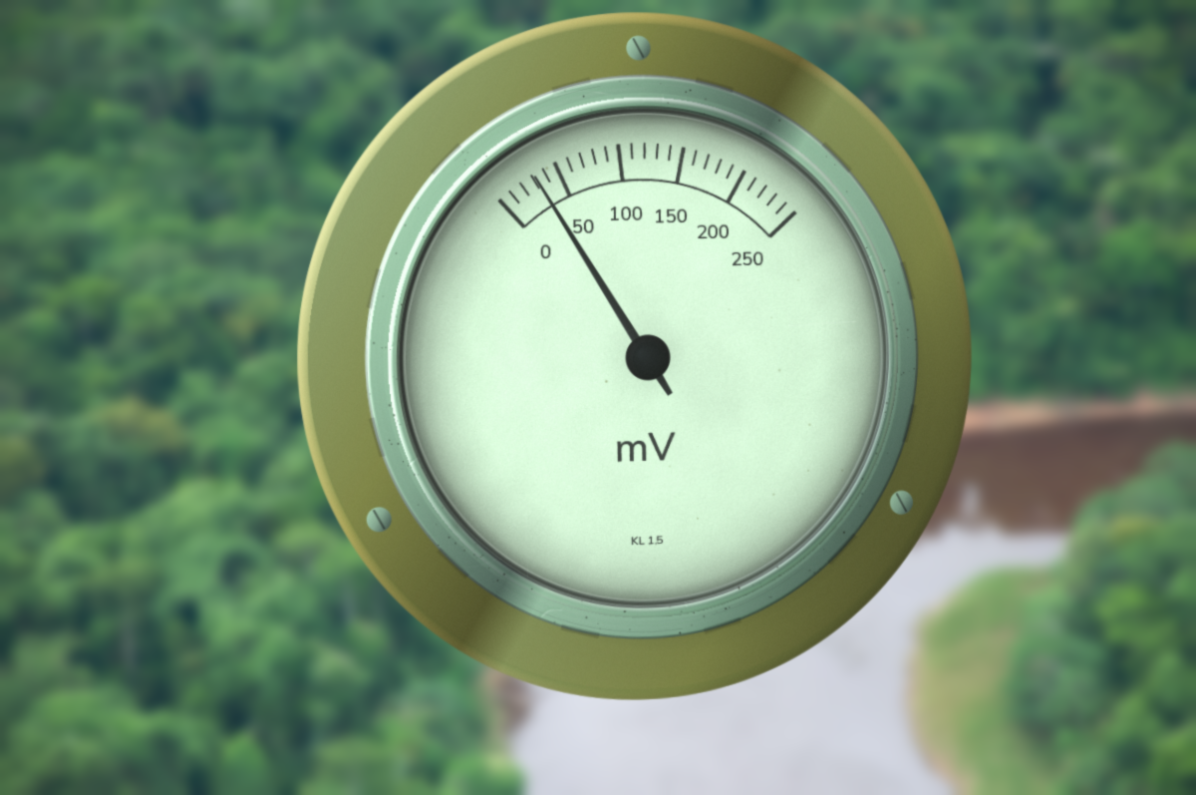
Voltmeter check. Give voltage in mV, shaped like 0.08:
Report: 30
